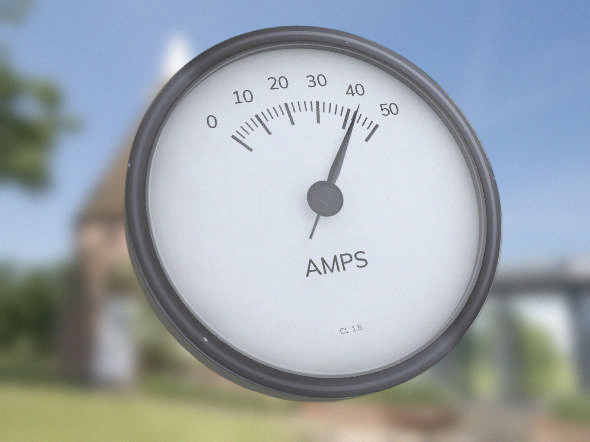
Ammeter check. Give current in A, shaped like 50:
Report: 42
